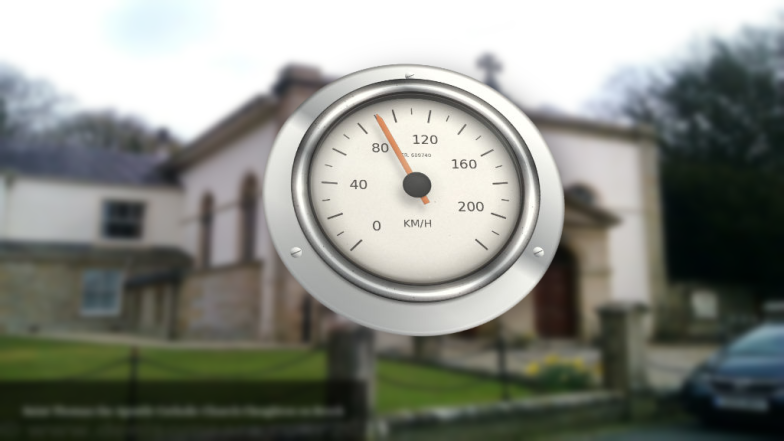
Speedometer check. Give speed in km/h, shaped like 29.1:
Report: 90
